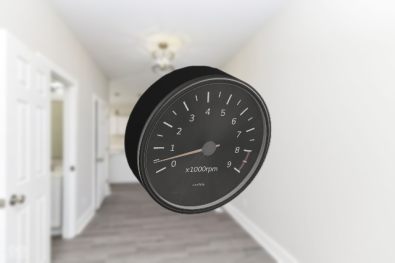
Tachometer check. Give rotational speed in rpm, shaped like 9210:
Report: 500
